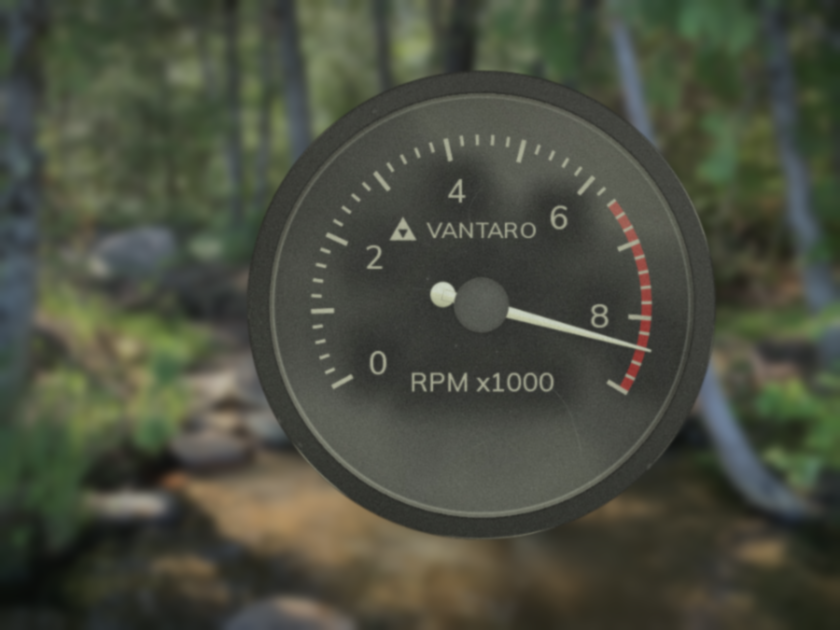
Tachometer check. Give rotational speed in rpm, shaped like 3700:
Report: 8400
